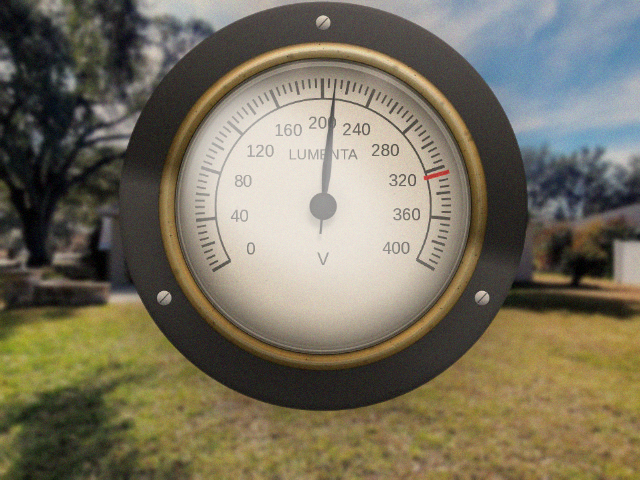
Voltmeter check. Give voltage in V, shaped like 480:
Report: 210
